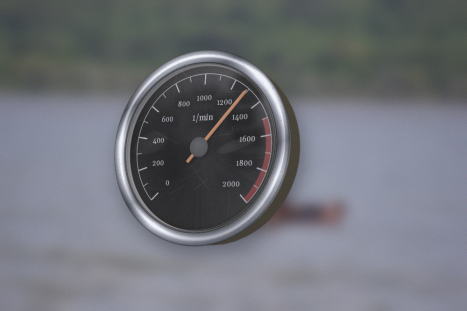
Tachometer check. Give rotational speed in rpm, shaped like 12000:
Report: 1300
